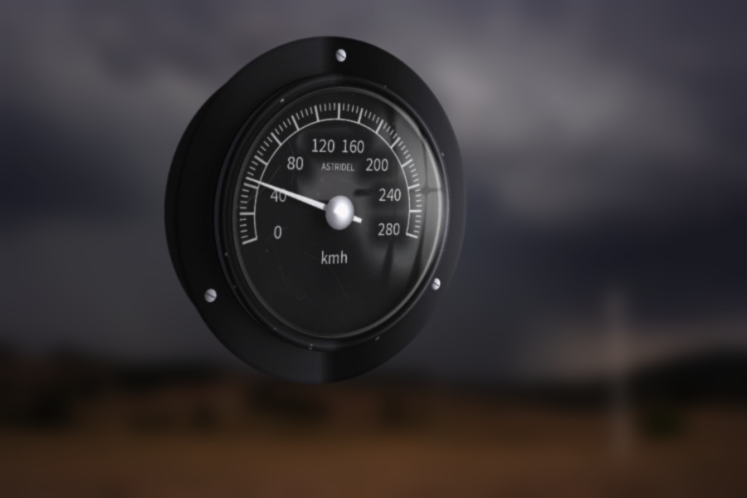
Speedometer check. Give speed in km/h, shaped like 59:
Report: 44
